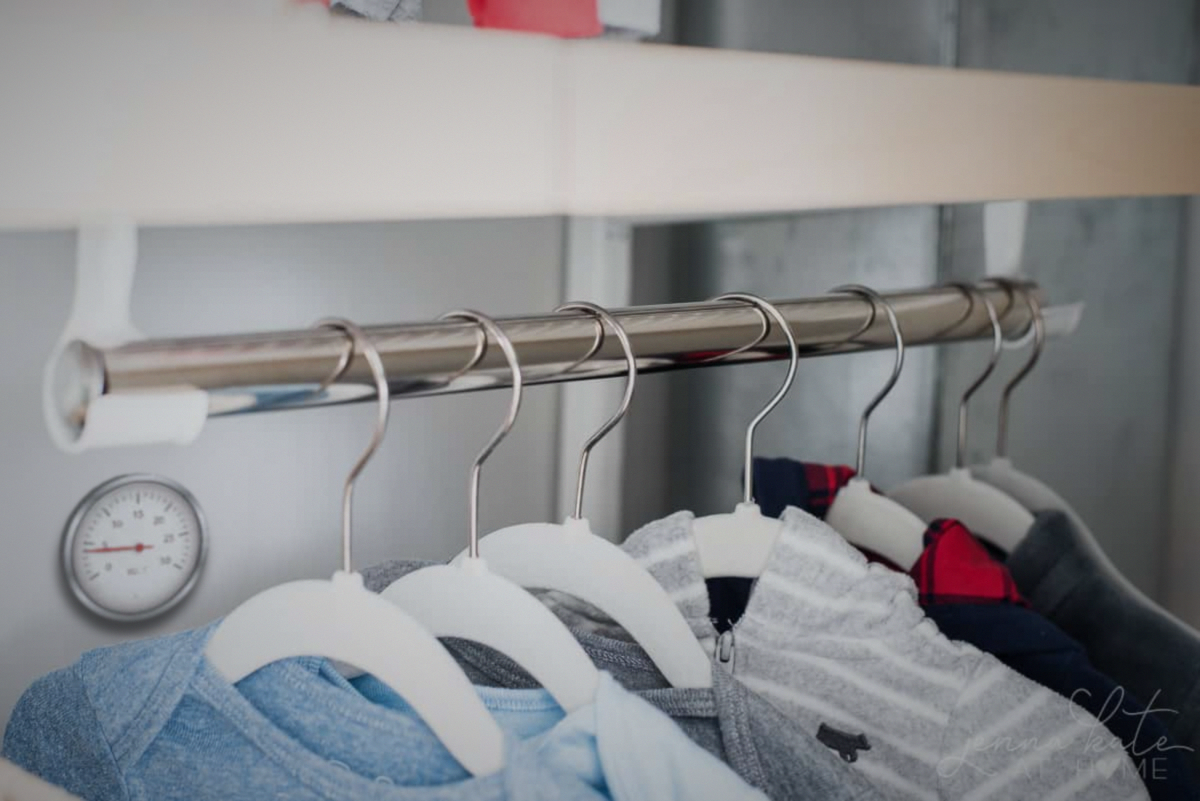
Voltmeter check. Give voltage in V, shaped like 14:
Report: 4
